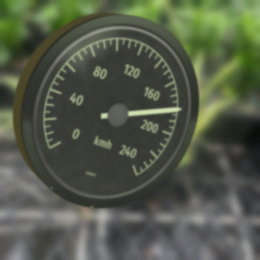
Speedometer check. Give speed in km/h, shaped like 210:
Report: 180
